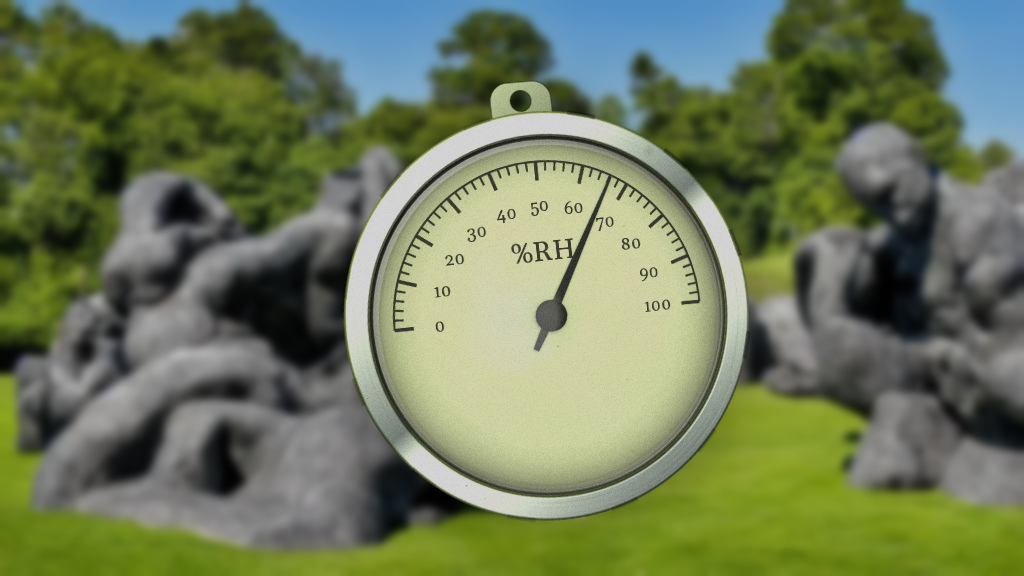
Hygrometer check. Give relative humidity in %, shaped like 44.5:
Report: 66
